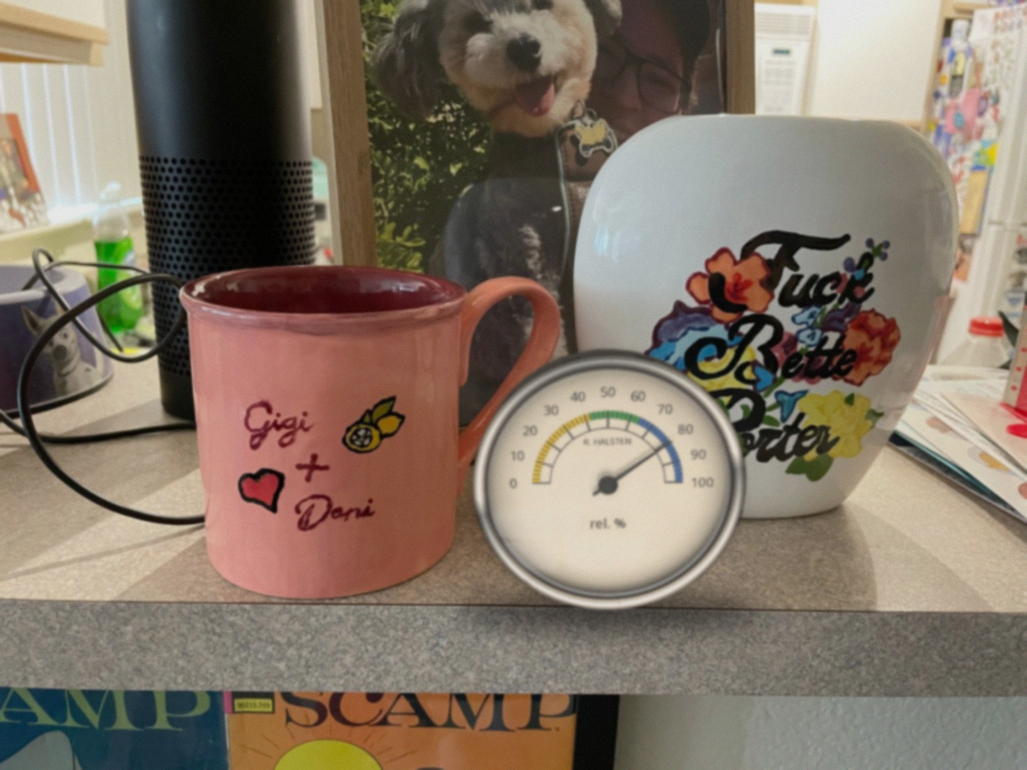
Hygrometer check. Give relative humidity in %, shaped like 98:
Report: 80
